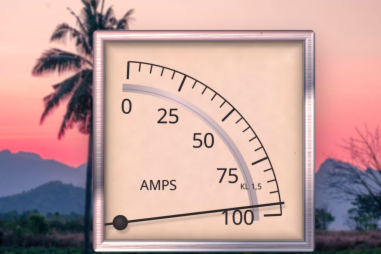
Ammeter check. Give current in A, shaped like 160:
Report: 95
